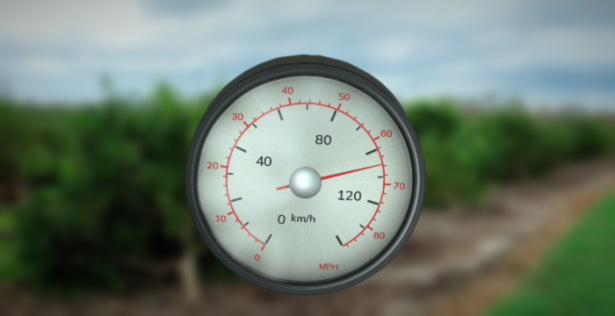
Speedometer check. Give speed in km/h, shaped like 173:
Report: 105
